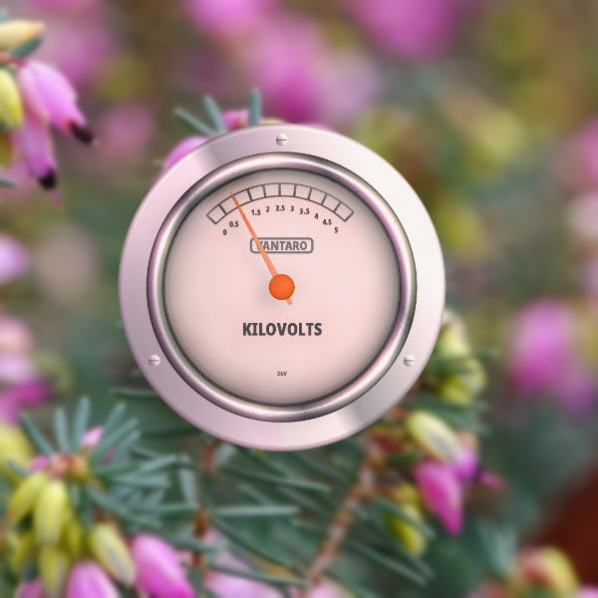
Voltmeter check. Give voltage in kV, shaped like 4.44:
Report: 1
